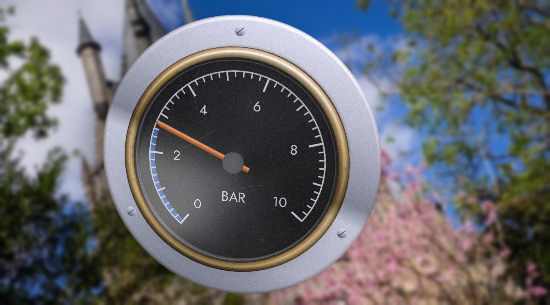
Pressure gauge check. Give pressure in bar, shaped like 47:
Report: 2.8
